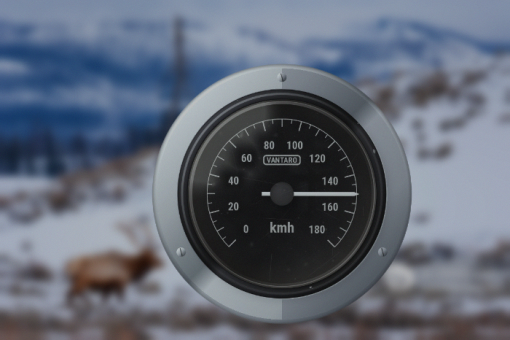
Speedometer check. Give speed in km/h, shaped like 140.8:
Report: 150
